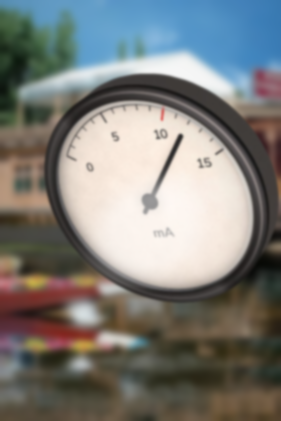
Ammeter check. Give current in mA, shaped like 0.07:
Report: 12
